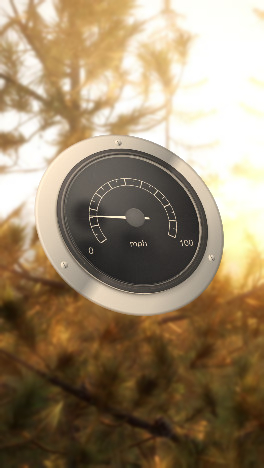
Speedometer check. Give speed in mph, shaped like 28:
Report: 15
